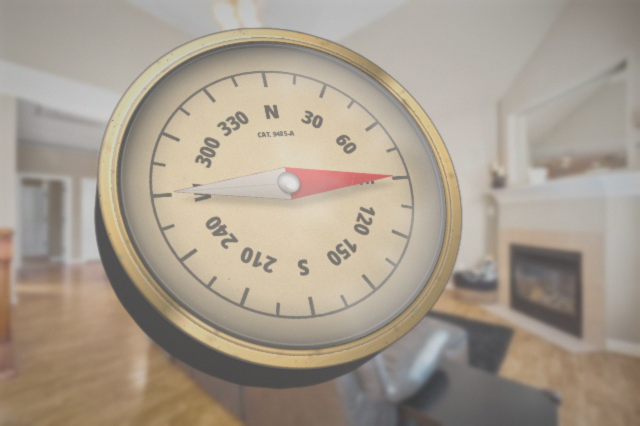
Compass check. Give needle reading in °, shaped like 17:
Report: 90
